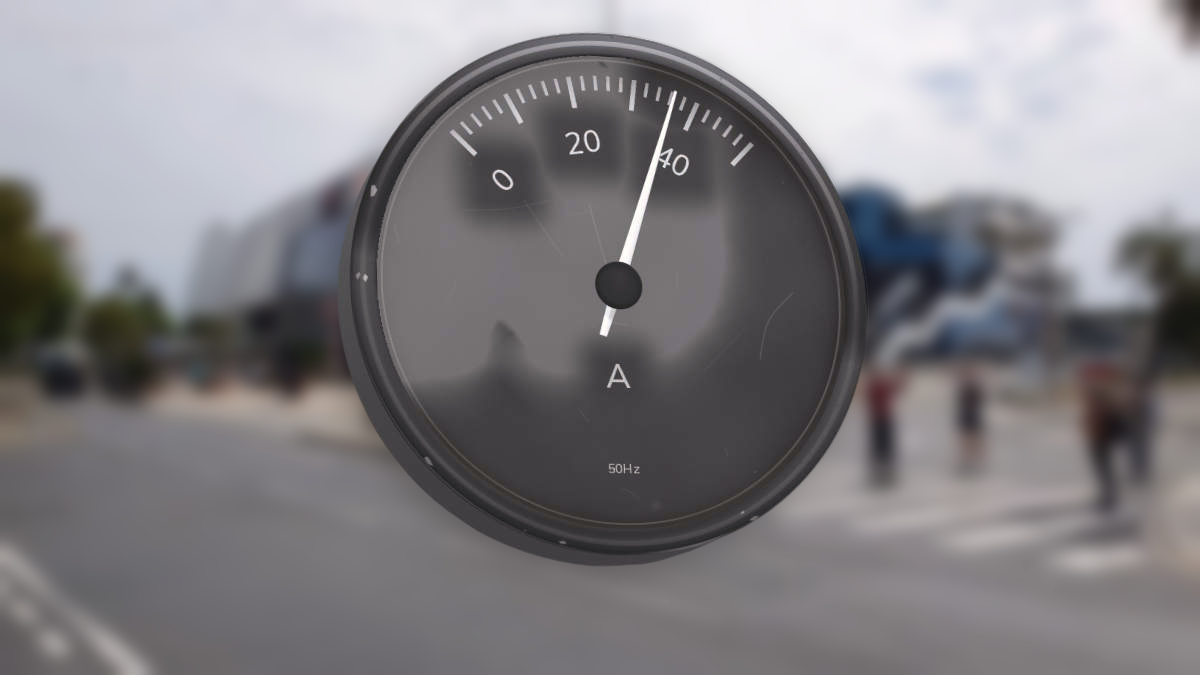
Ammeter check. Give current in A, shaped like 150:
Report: 36
